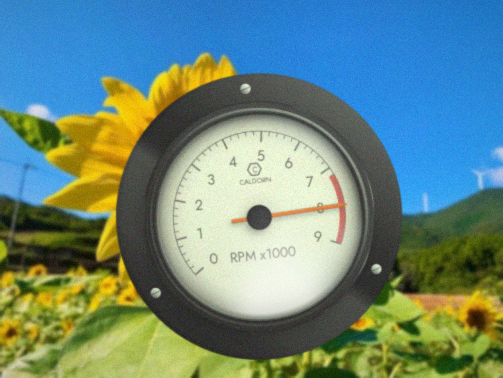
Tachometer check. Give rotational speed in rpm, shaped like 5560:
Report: 8000
